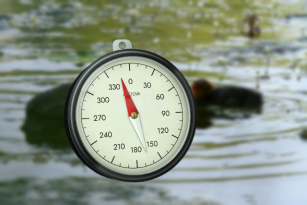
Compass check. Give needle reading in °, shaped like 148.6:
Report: 345
